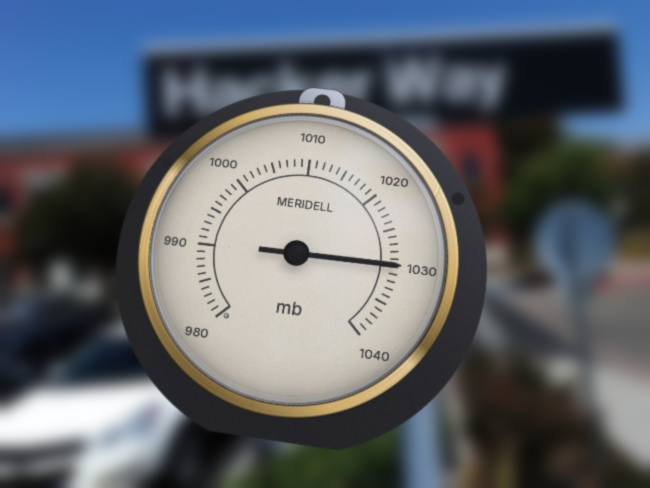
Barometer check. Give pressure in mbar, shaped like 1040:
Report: 1030
